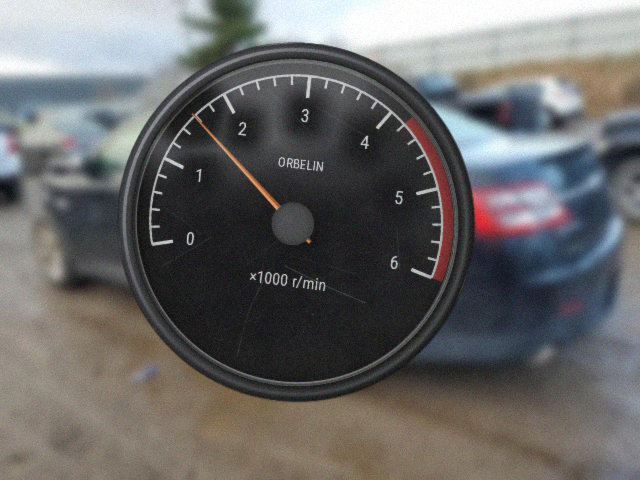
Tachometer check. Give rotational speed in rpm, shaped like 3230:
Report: 1600
